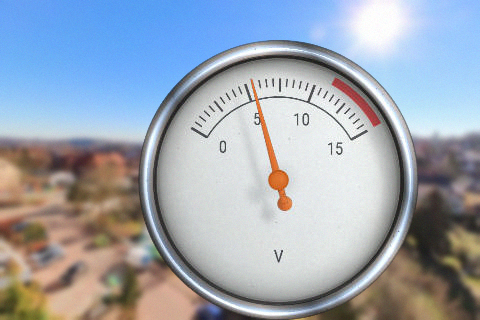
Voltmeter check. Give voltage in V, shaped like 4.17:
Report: 5.5
